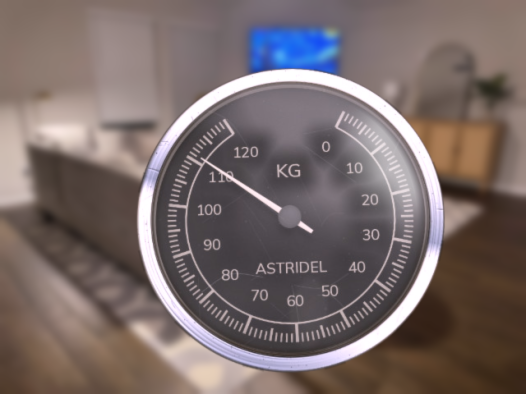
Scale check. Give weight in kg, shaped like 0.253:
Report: 111
